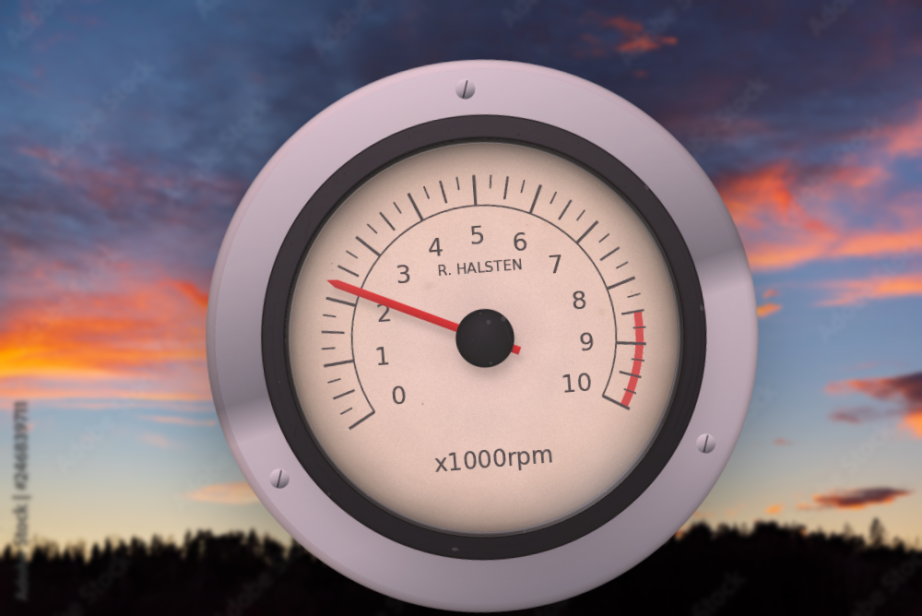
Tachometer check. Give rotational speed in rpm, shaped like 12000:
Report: 2250
